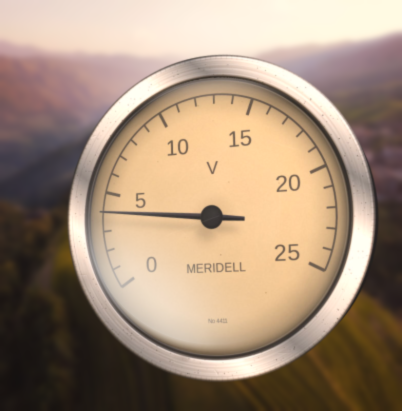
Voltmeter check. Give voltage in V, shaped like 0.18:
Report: 4
